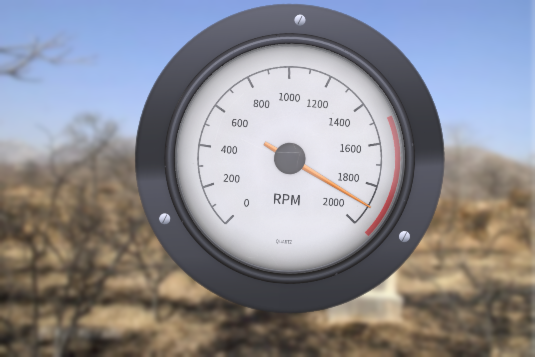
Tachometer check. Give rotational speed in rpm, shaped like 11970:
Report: 1900
